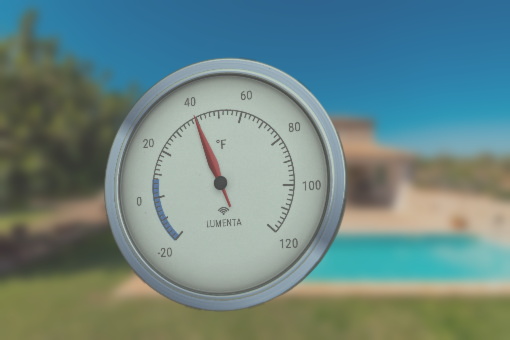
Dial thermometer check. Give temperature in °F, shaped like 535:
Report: 40
